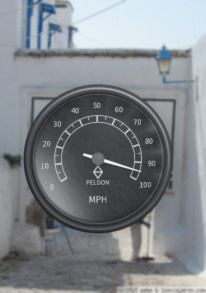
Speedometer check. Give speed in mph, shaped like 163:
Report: 95
